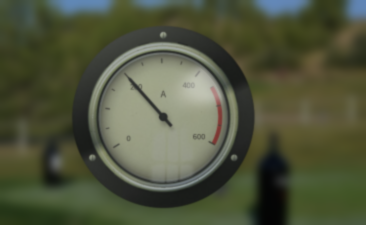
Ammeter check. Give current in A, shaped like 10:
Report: 200
